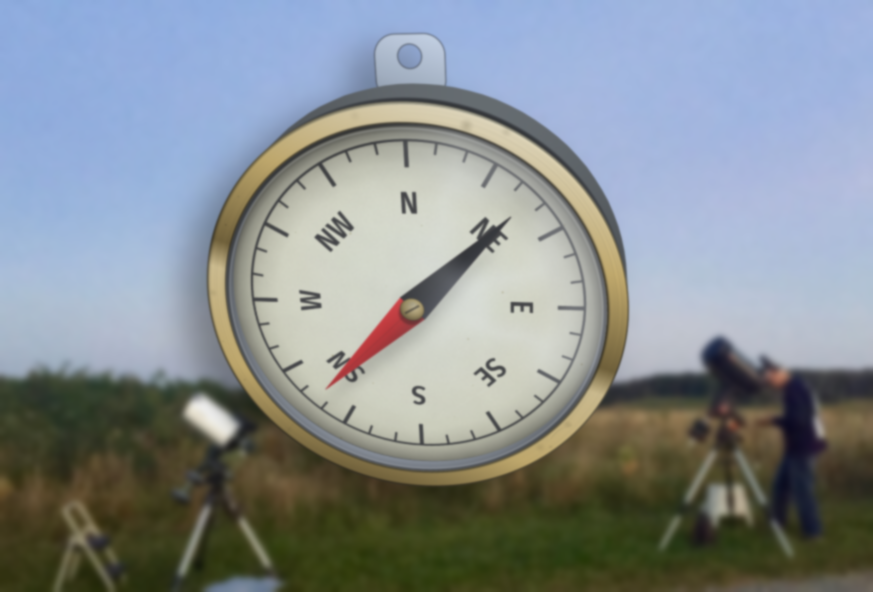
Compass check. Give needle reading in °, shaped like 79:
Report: 225
